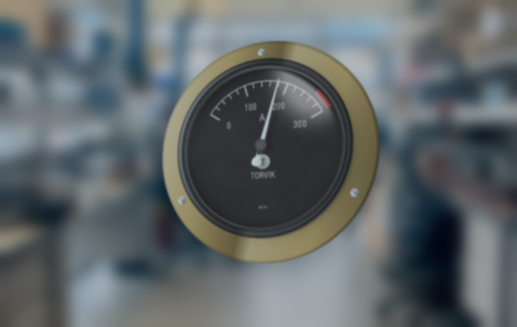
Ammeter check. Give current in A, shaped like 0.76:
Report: 180
